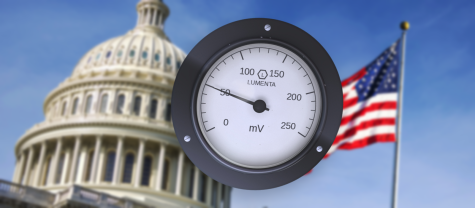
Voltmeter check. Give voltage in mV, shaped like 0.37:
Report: 50
